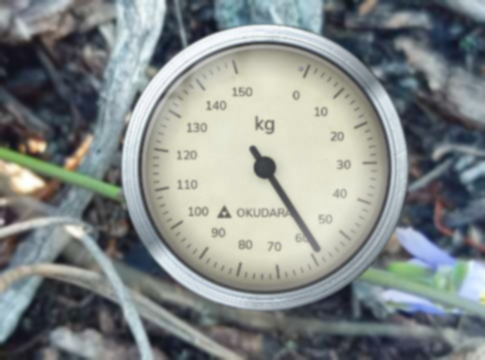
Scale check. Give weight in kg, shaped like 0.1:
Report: 58
